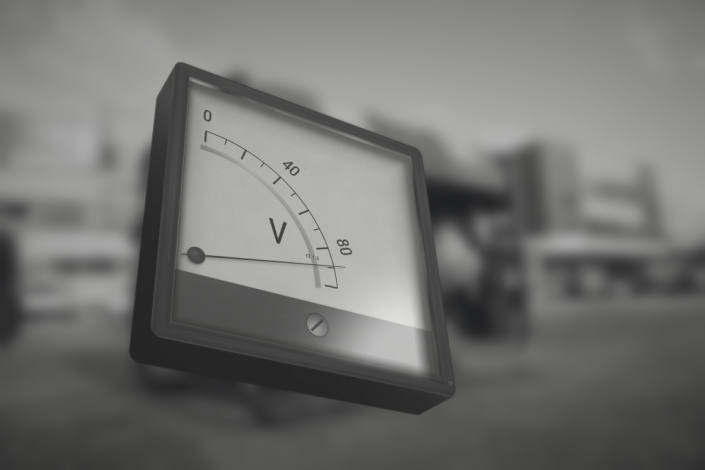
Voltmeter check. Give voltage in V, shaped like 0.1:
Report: 90
